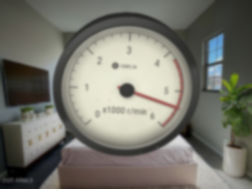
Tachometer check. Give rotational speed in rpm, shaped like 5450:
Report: 5400
